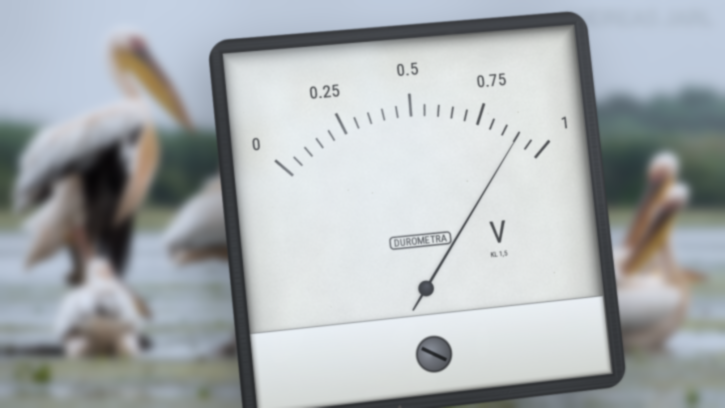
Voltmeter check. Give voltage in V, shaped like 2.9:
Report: 0.9
